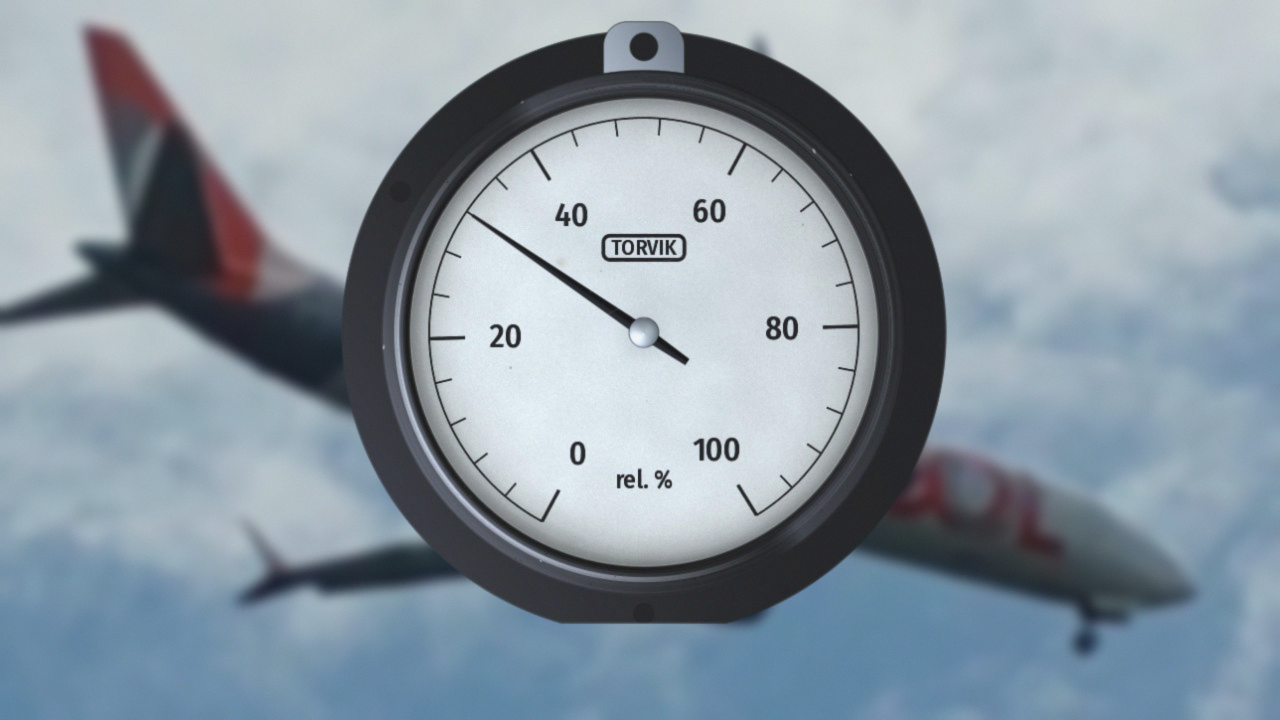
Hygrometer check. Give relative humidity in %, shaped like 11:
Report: 32
